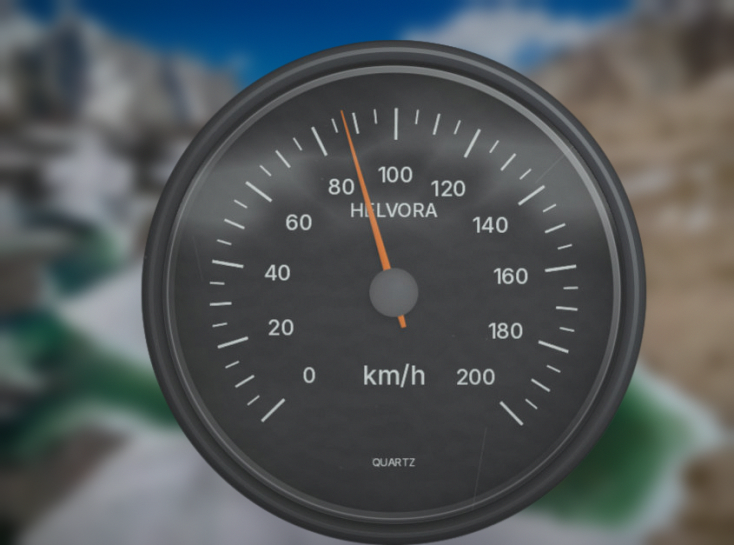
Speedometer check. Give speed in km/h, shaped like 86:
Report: 87.5
